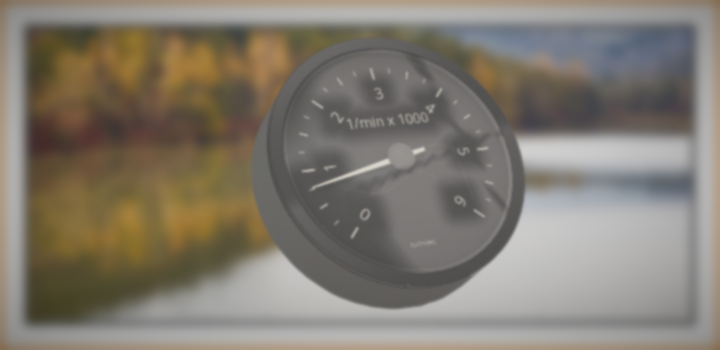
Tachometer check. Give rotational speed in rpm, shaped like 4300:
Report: 750
